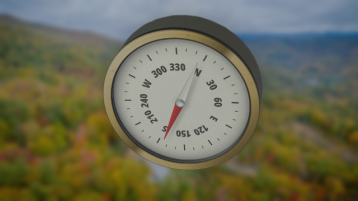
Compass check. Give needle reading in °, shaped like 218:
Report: 175
